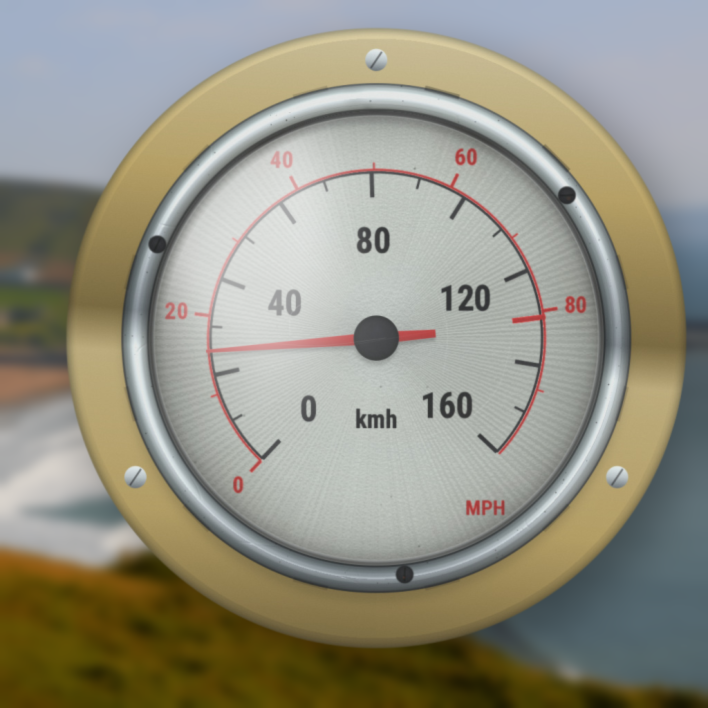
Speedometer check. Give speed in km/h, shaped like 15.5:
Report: 25
